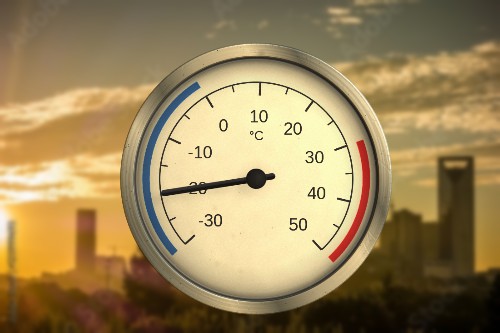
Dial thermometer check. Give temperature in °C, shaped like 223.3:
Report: -20
